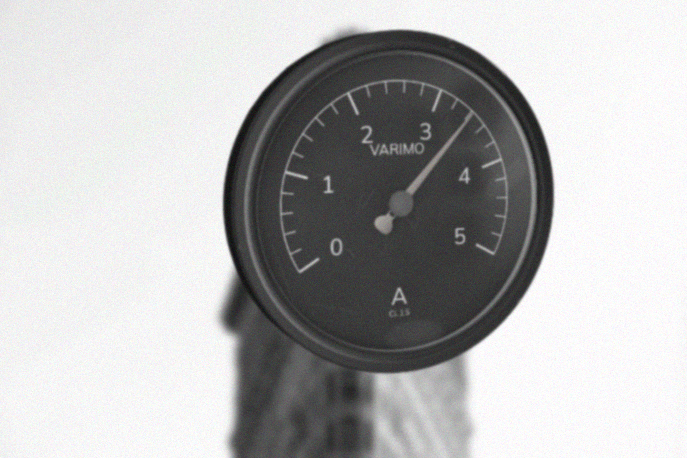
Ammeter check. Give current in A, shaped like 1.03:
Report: 3.4
